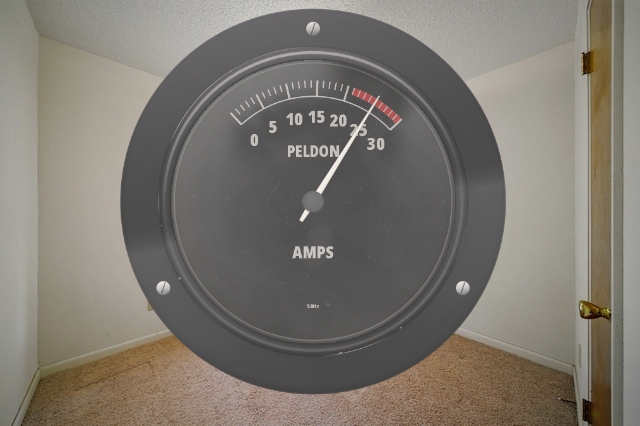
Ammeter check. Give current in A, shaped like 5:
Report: 25
